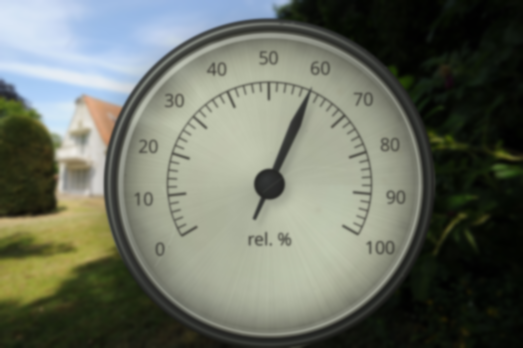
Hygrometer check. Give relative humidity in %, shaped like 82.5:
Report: 60
